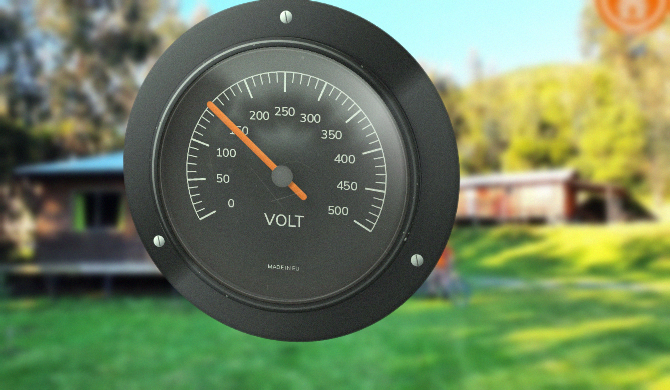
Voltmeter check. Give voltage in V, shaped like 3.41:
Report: 150
